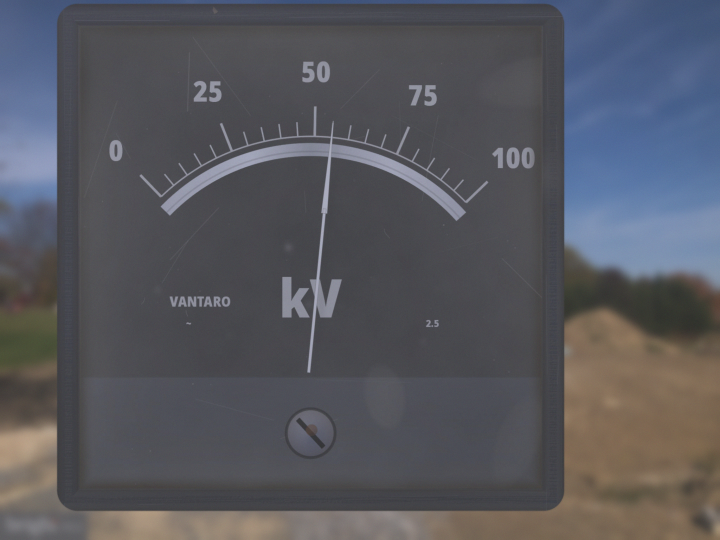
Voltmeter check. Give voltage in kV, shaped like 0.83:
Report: 55
